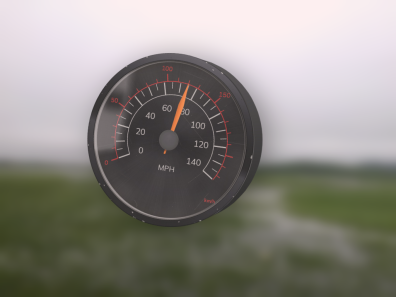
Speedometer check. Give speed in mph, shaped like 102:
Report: 75
